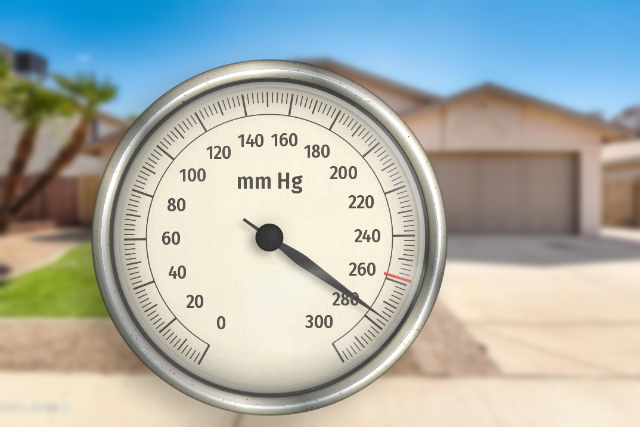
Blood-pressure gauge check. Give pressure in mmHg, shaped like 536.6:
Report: 276
